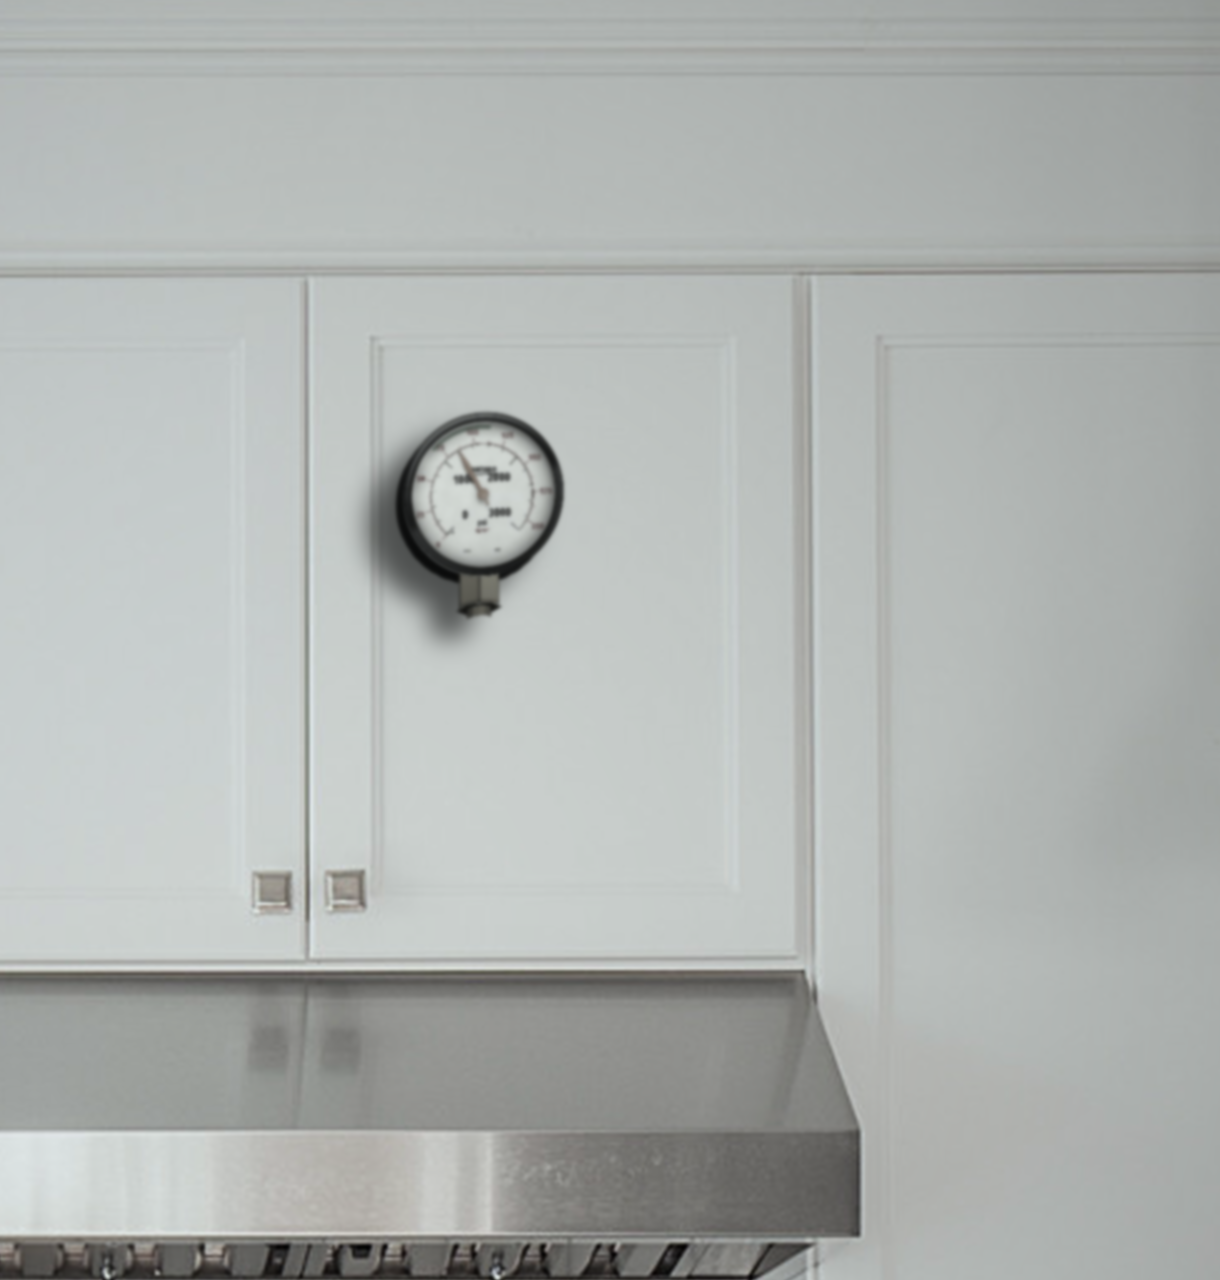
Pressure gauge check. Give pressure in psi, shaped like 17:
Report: 1200
